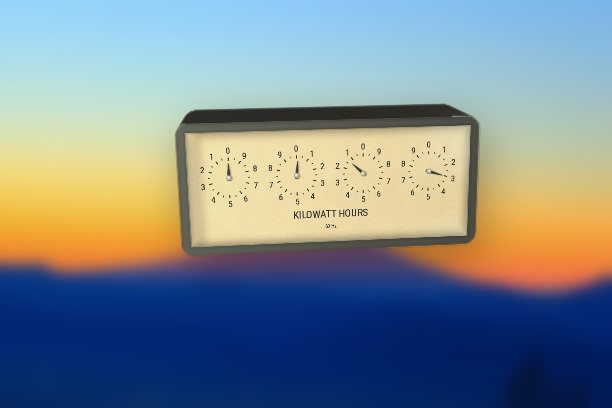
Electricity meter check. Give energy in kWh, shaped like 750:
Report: 13
